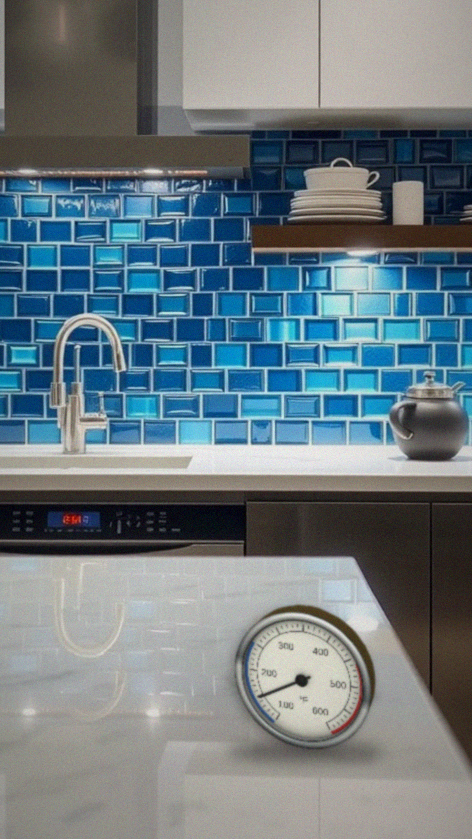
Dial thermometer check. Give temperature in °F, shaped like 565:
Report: 150
